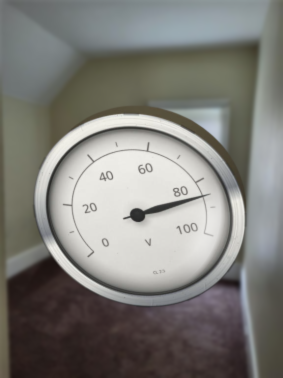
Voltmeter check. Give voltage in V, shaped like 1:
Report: 85
